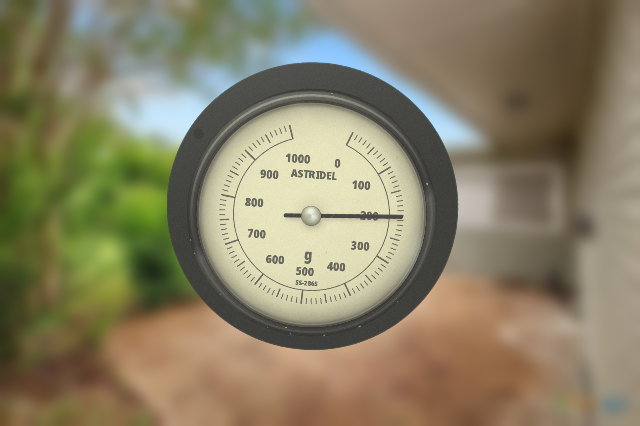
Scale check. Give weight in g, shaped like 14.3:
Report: 200
